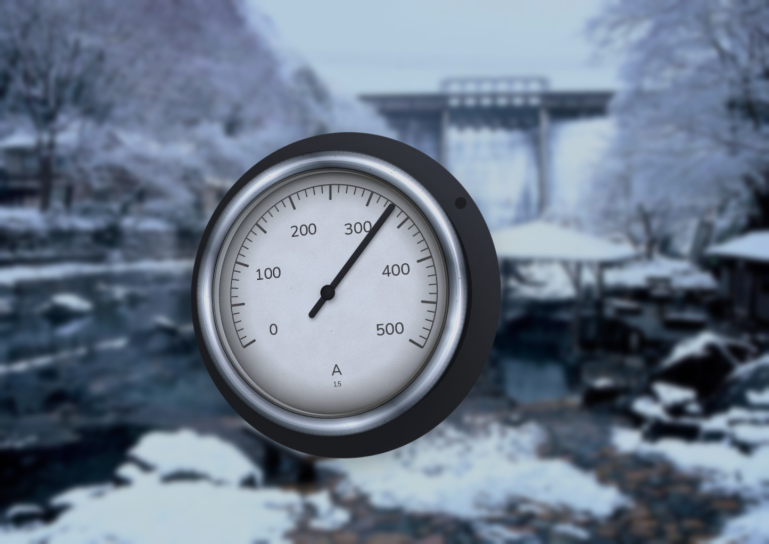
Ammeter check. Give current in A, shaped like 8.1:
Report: 330
